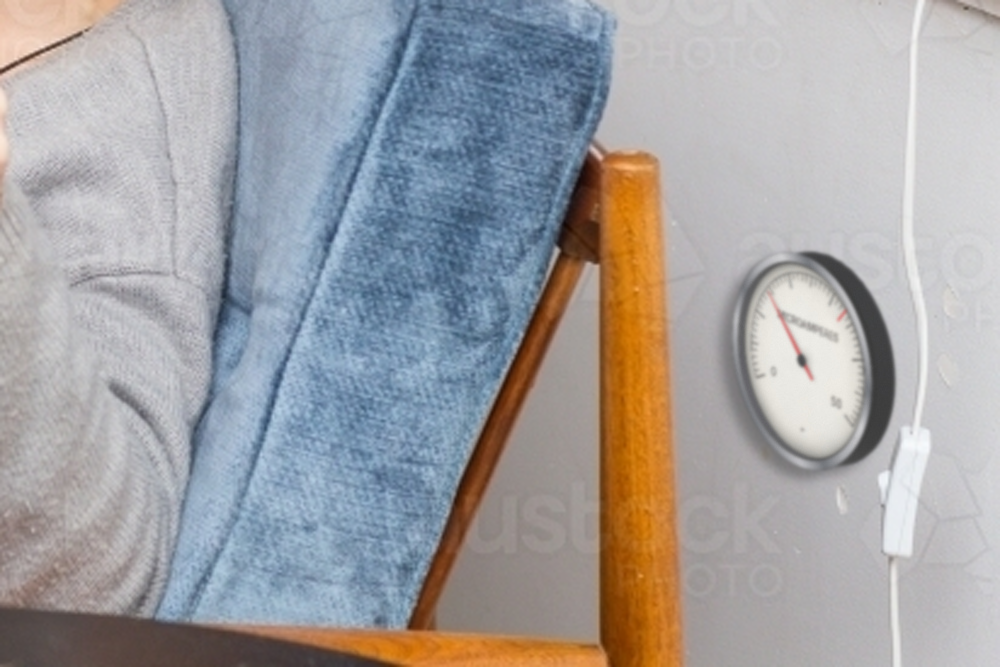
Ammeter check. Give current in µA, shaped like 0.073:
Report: 15
